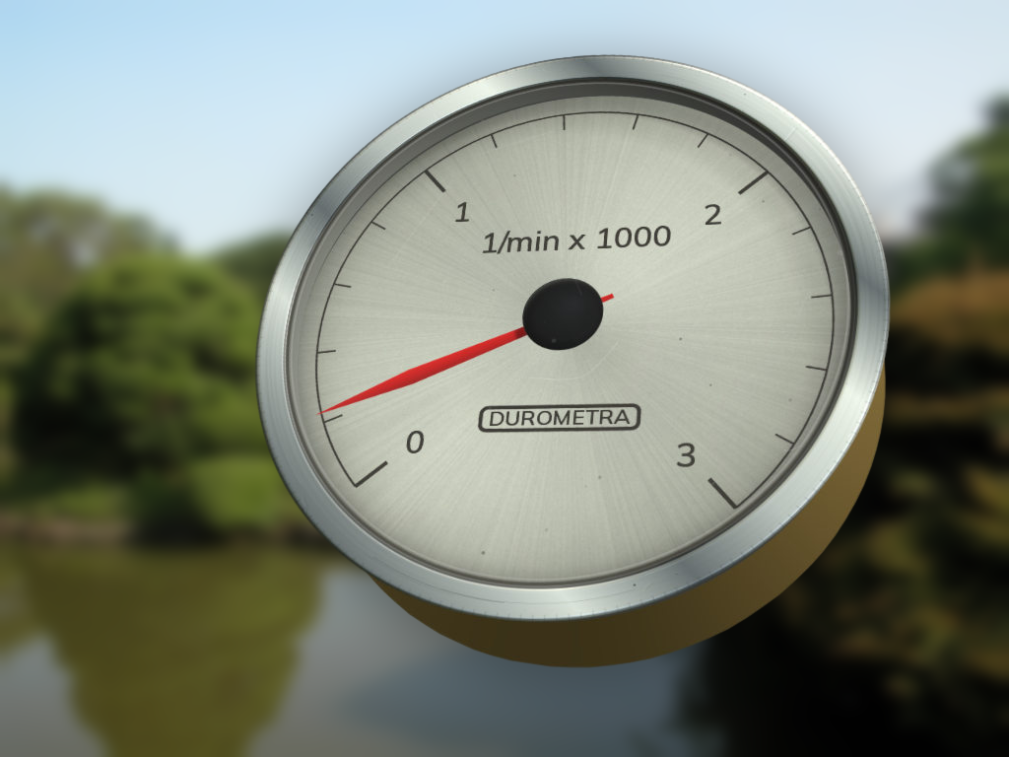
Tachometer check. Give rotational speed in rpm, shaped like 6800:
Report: 200
